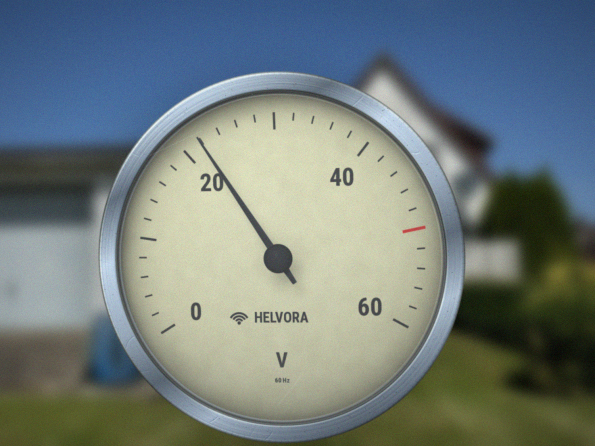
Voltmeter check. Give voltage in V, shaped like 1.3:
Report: 22
